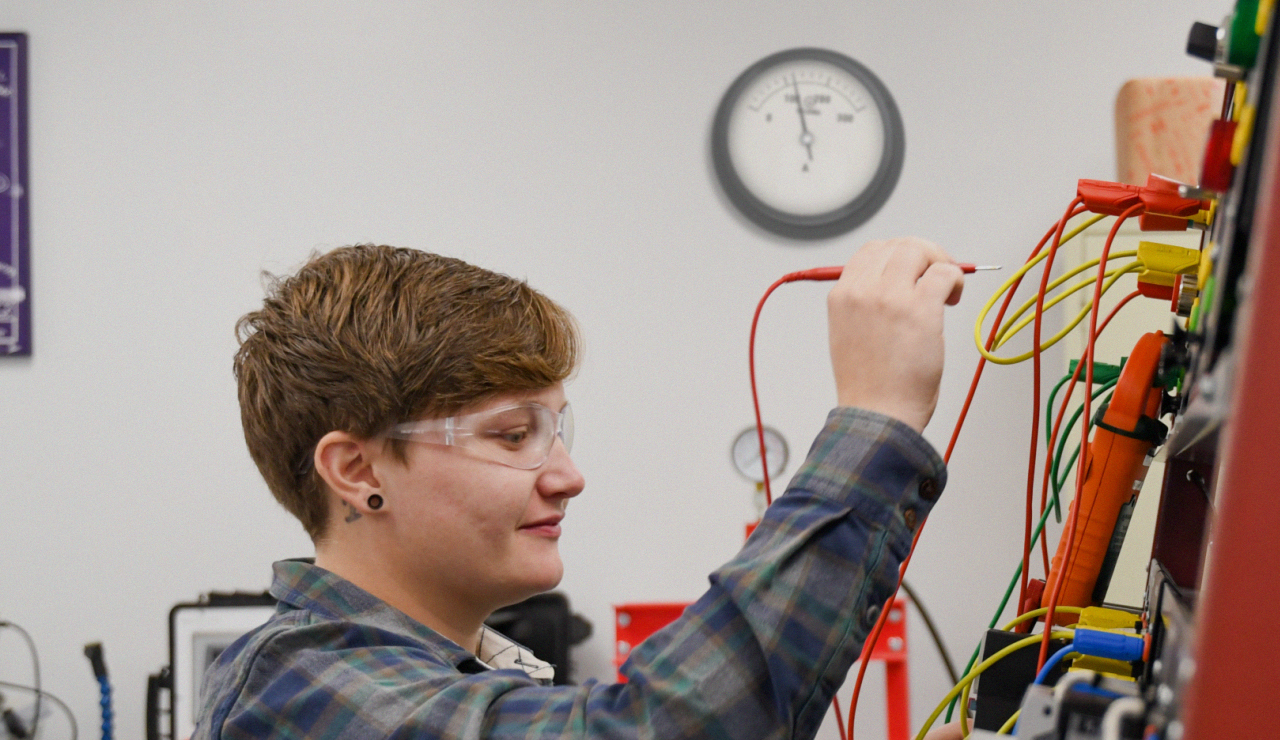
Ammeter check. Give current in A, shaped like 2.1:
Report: 120
